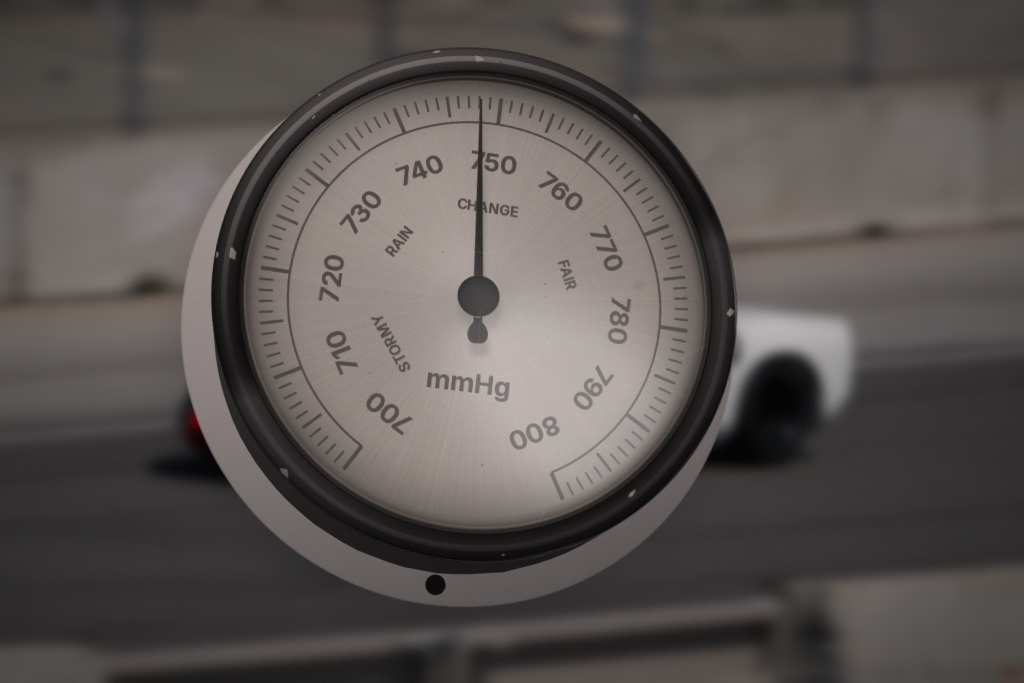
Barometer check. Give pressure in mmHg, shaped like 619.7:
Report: 748
